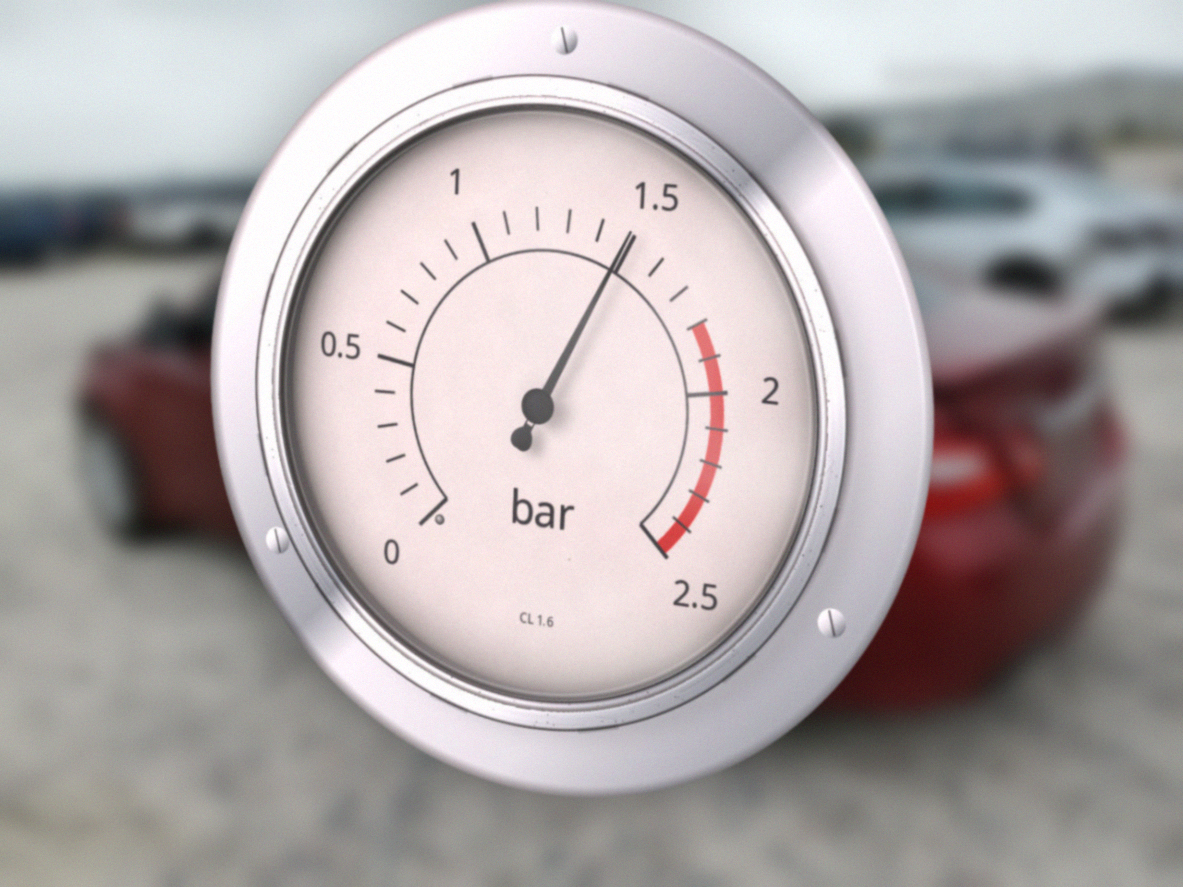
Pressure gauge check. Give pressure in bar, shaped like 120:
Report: 1.5
